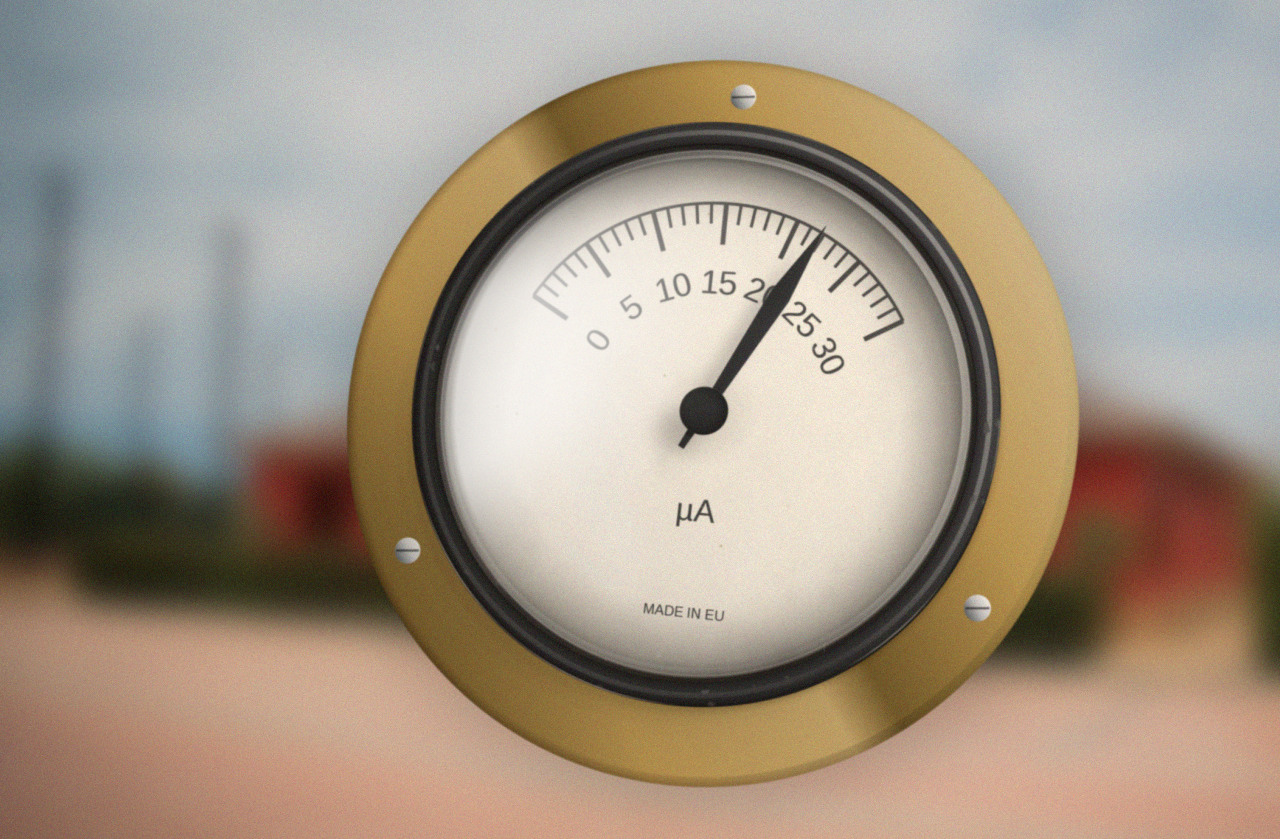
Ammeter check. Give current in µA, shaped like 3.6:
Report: 22
